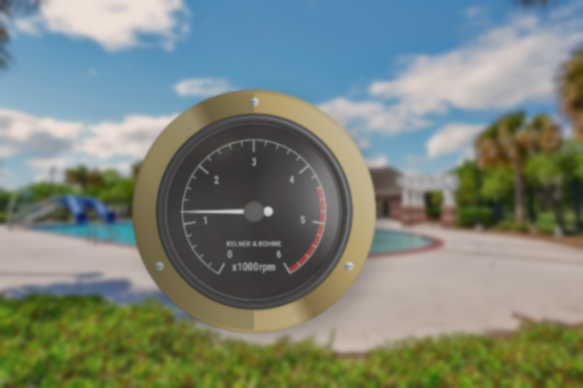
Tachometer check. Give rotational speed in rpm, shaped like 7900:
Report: 1200
